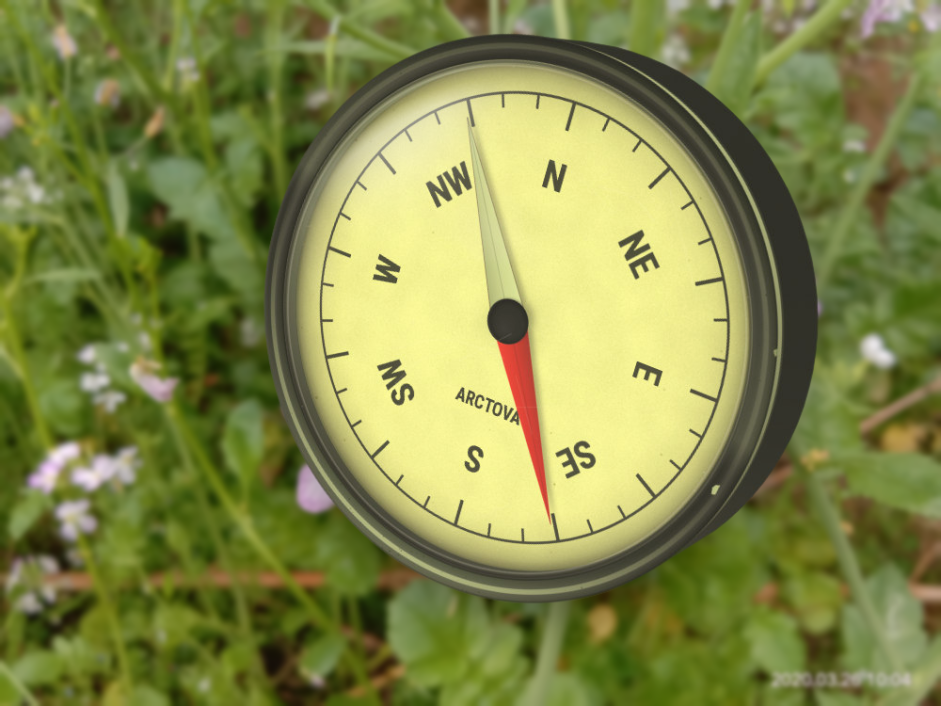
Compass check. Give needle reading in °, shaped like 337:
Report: 150
